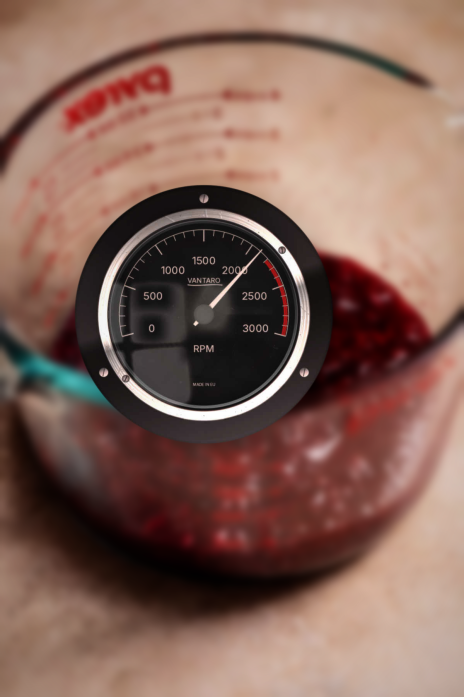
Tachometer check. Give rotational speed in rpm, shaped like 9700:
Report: 2100
